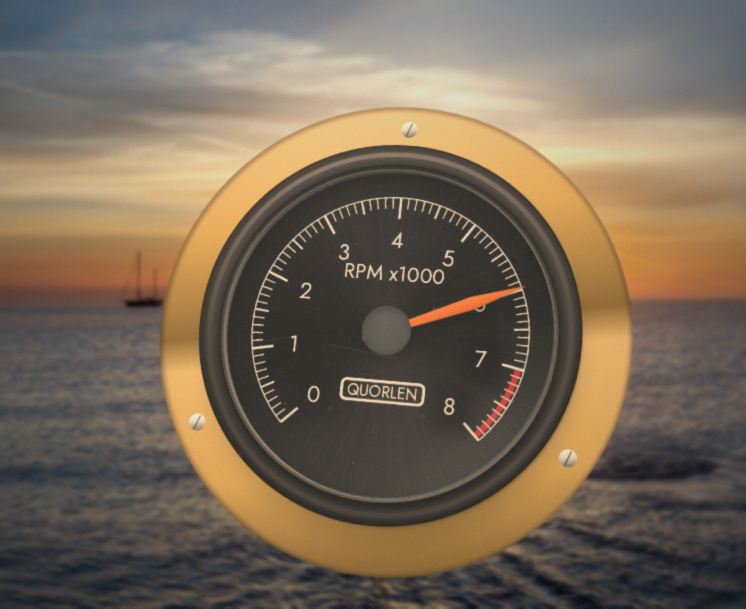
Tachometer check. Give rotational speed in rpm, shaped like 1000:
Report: 6000
